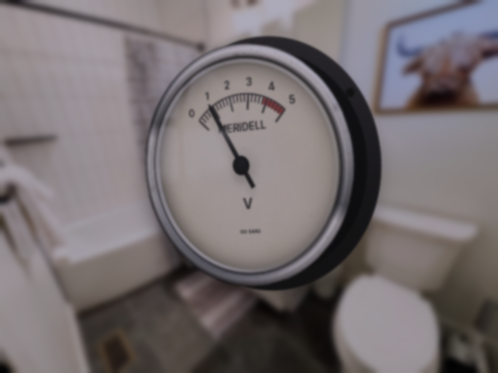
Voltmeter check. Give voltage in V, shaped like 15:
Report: 1
